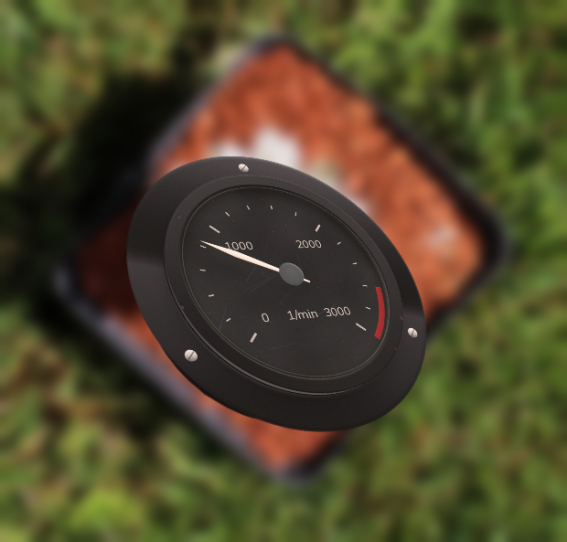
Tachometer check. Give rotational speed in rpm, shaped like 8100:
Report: 800
